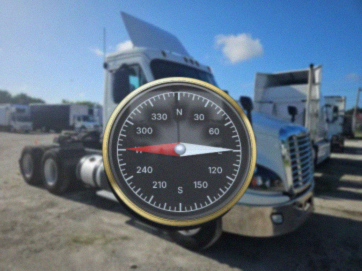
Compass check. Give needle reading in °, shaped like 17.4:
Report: 270
